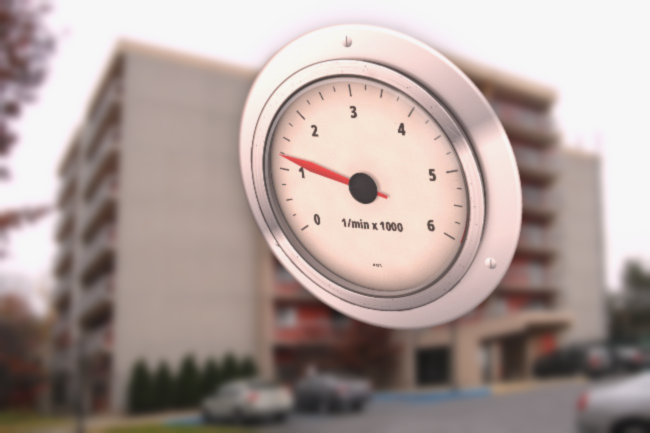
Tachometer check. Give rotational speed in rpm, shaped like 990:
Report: 1250
